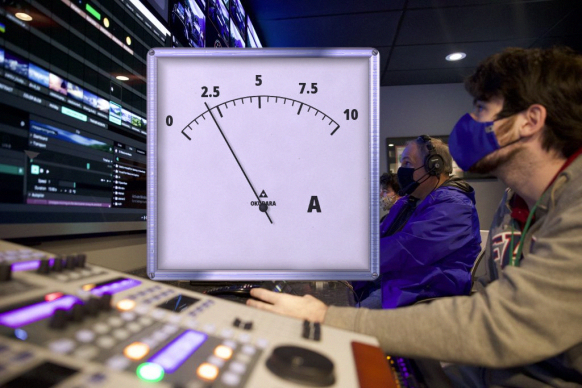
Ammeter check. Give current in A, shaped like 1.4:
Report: 2
